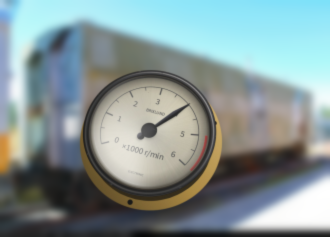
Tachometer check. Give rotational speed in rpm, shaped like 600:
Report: 4000
